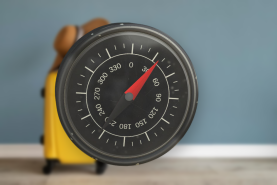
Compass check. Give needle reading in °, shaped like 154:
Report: 35
